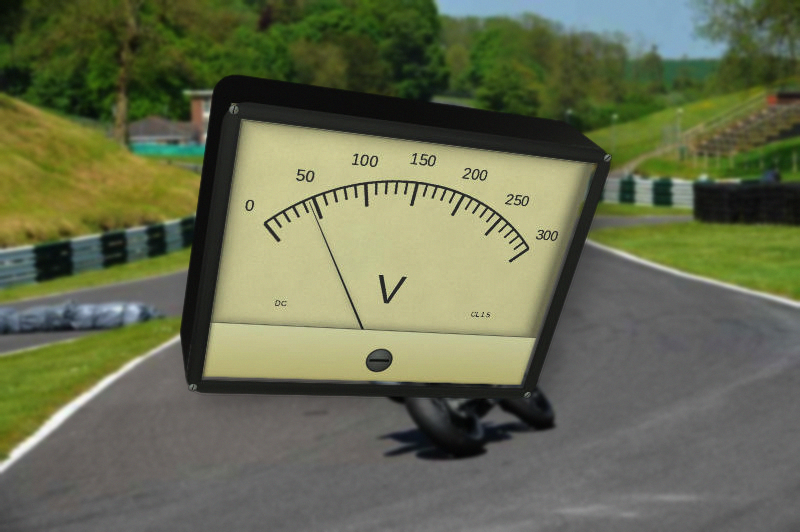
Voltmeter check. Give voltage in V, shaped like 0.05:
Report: 45
